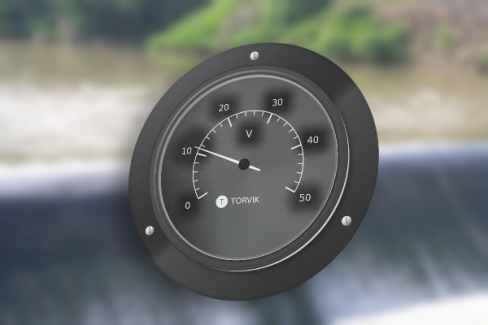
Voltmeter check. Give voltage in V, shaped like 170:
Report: 11
